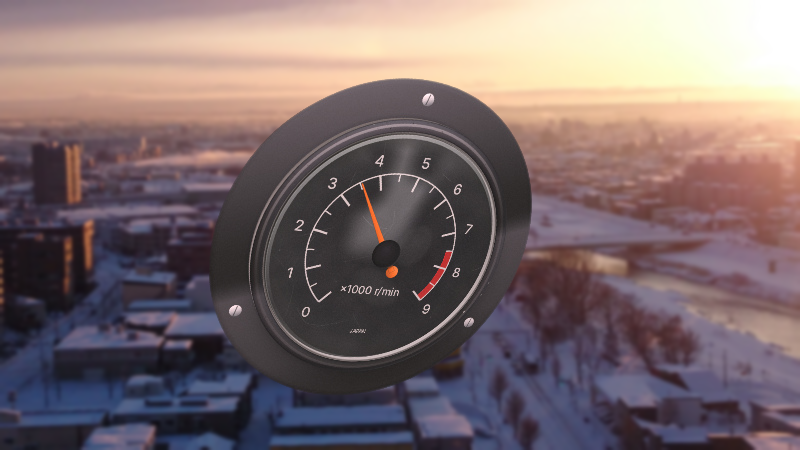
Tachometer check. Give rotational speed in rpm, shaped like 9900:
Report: 3500
